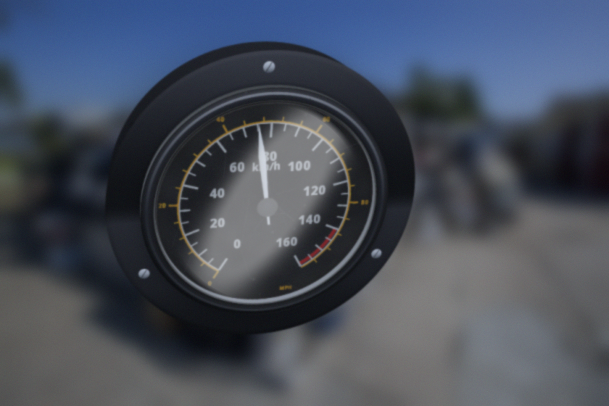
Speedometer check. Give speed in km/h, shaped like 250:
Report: 75
